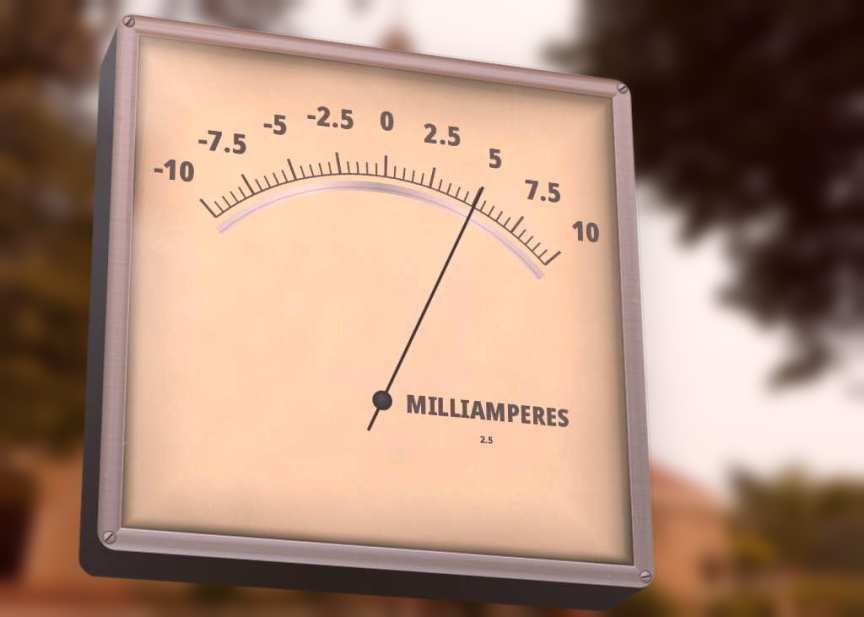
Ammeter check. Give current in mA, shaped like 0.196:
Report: 5
